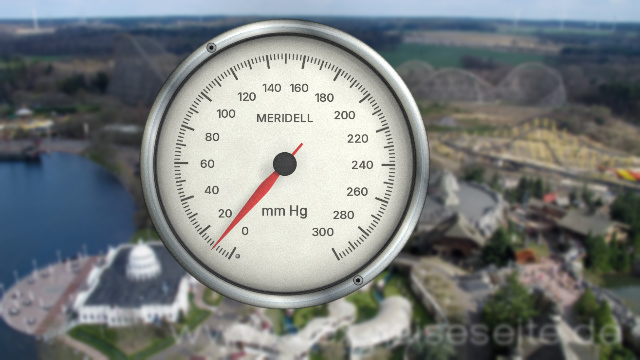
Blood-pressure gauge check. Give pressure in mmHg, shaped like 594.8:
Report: 10
